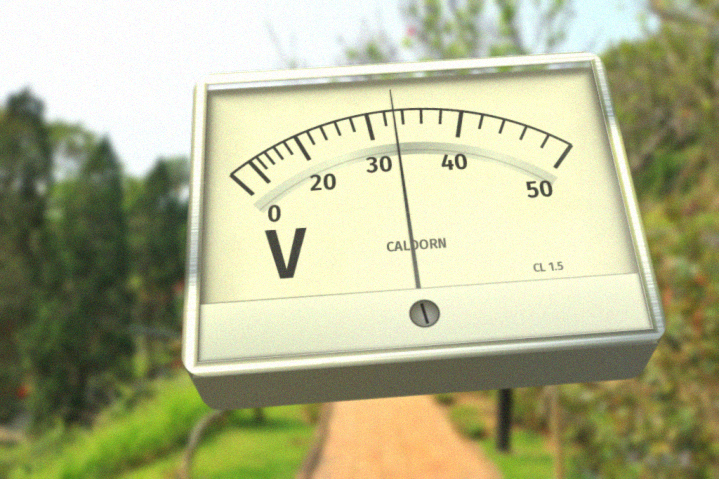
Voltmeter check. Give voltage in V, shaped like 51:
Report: 33
